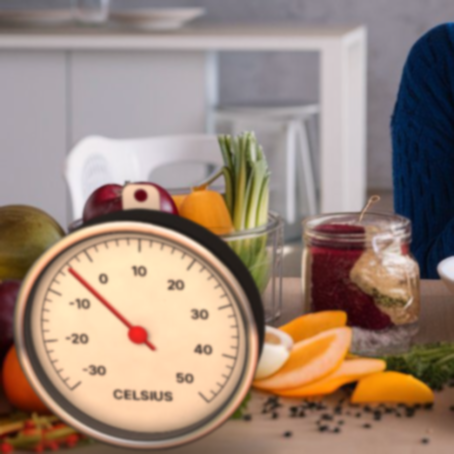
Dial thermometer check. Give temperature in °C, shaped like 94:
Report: -4
